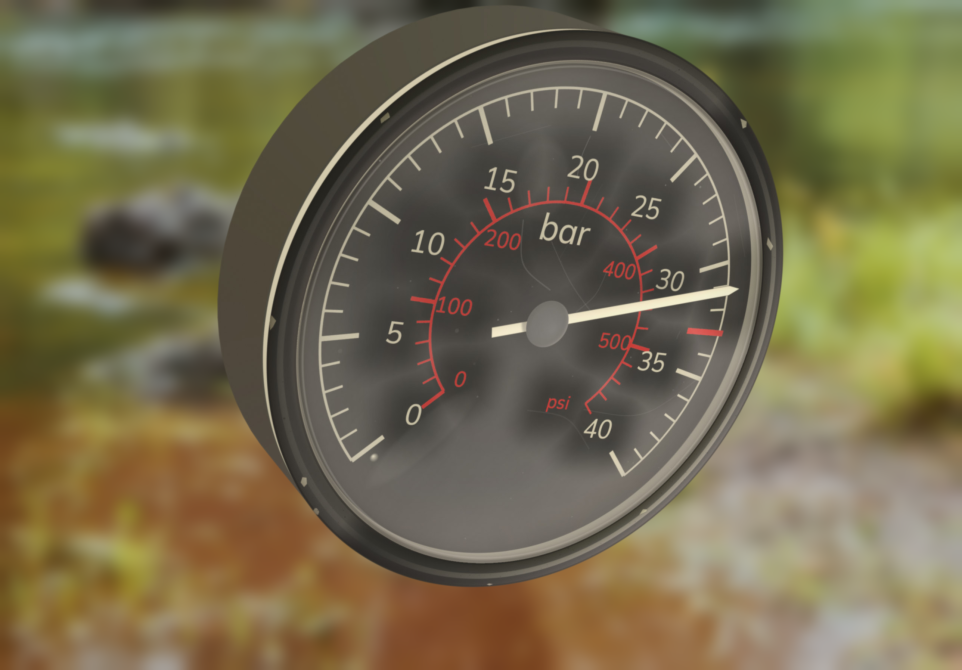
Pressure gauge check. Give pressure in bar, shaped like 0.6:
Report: 31
